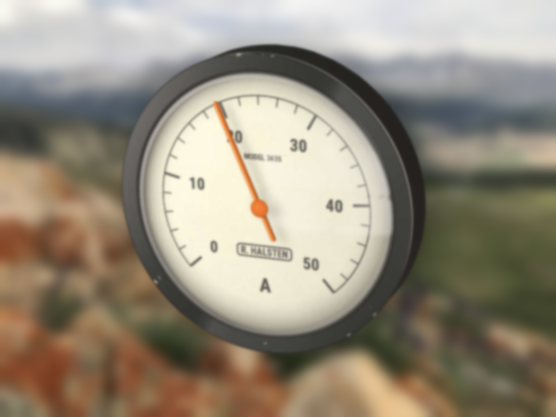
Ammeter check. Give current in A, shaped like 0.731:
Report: 20
